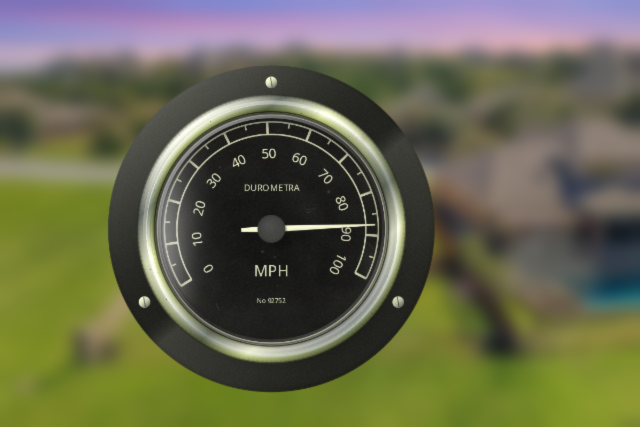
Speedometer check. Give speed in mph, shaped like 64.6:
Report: 87.5
